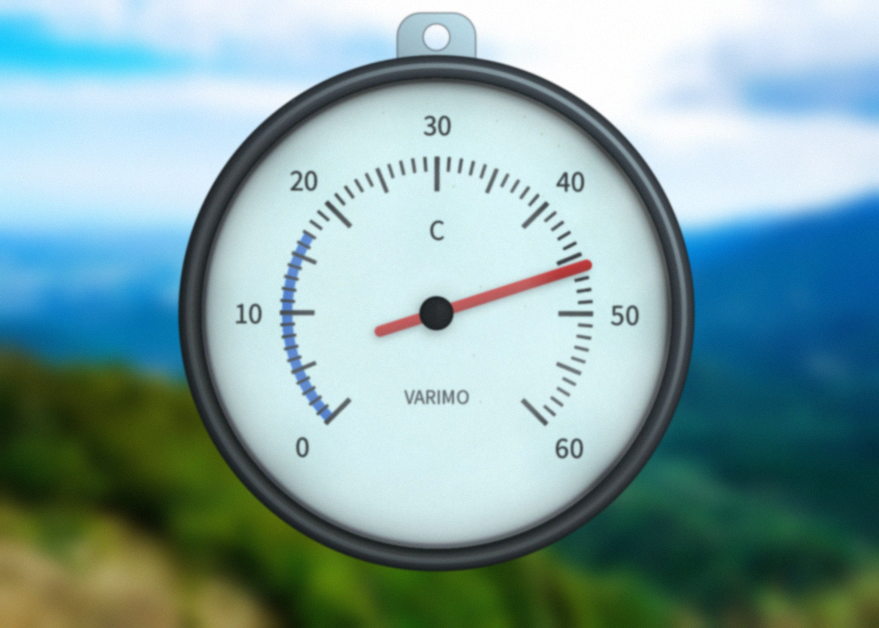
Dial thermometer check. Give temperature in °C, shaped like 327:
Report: 46
